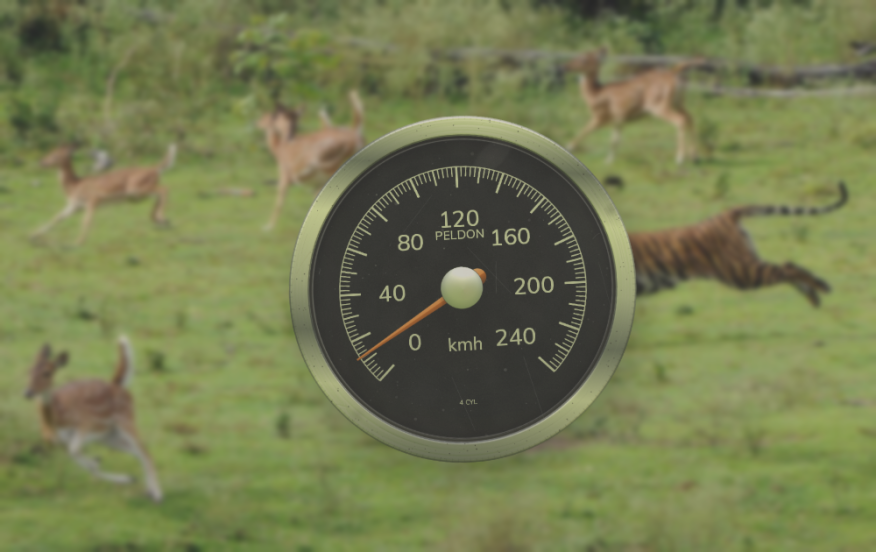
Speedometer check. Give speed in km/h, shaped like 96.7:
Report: 12
